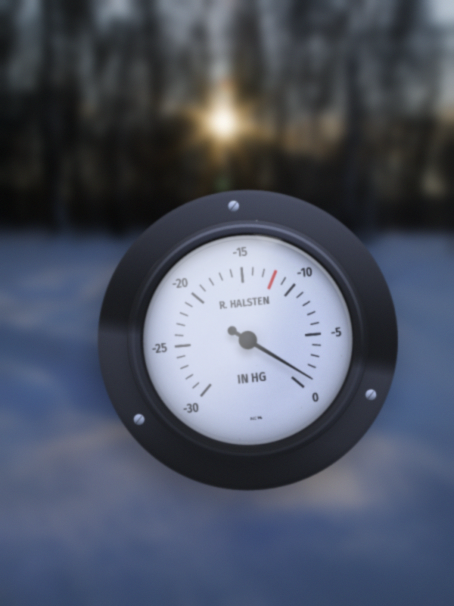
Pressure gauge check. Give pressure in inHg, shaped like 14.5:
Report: -1
